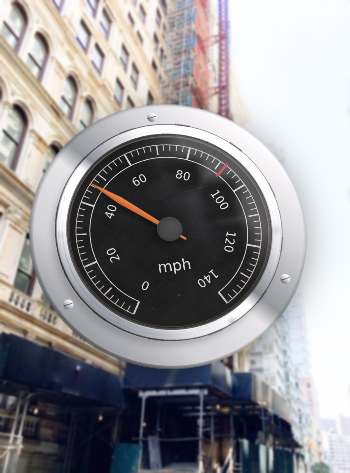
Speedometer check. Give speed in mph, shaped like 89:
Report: 46
